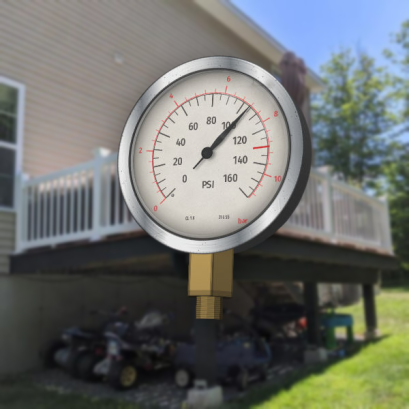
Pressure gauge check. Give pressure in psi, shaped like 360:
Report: 105
